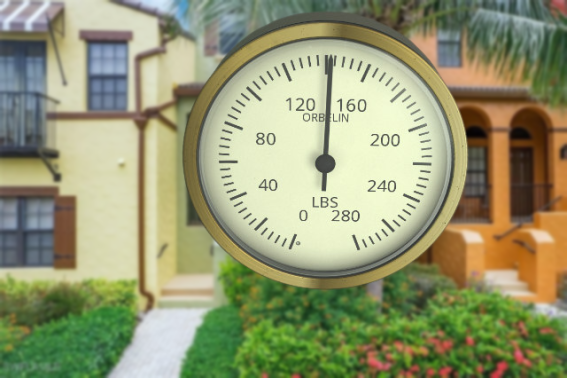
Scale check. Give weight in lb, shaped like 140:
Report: 142
